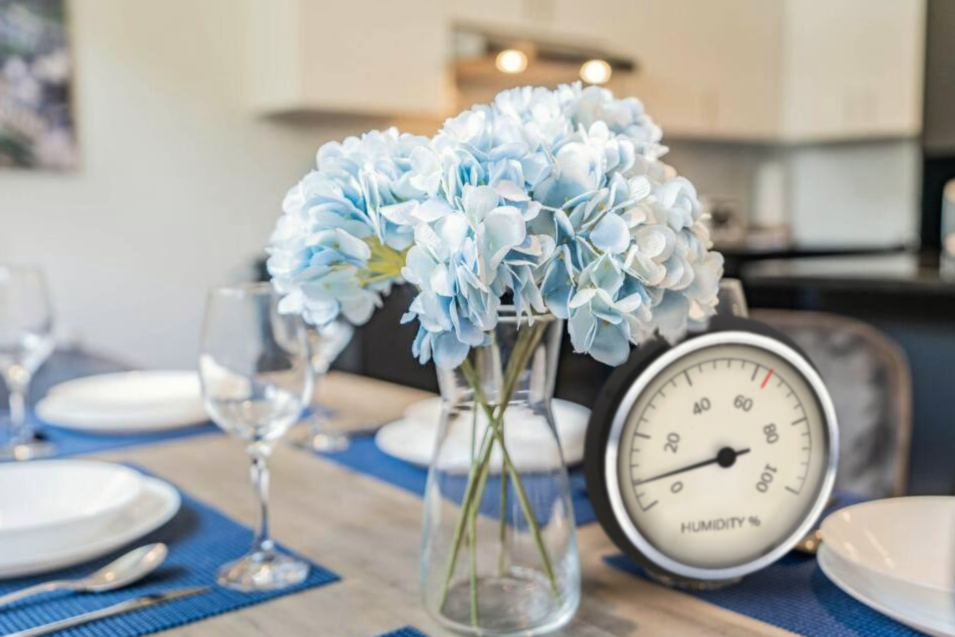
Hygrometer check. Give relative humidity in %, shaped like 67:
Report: 8
